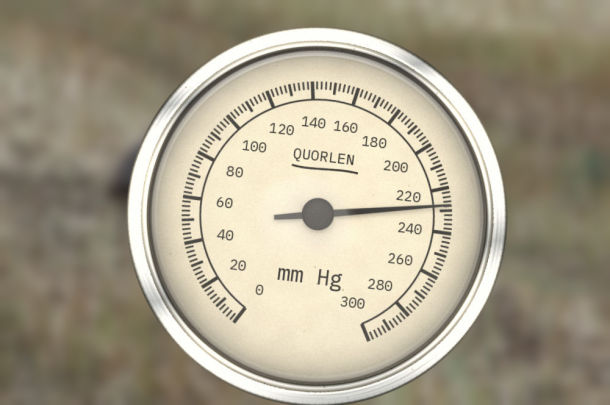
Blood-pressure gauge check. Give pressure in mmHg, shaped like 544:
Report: 228
